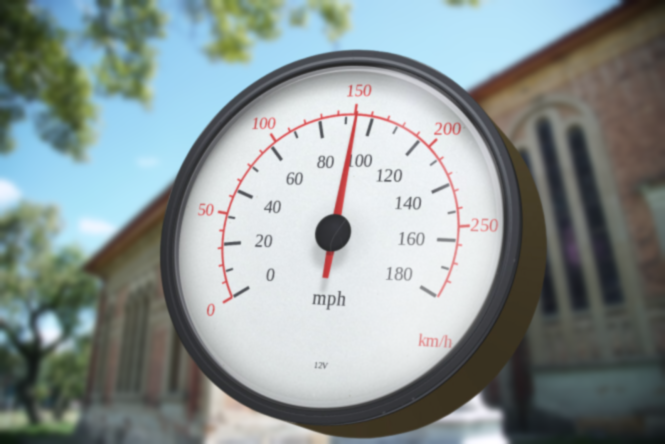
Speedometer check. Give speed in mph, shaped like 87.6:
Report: 95
